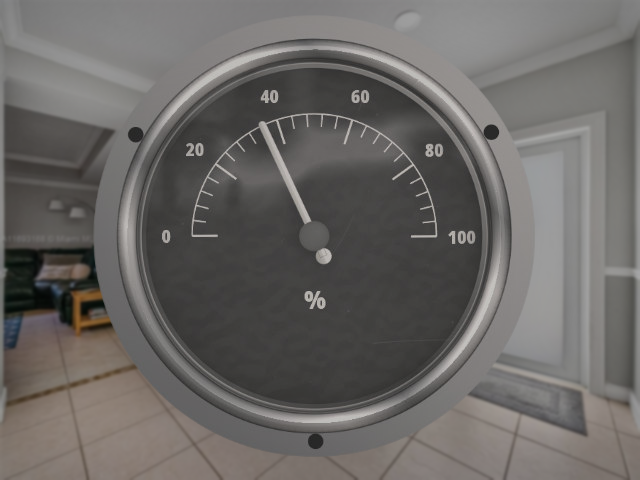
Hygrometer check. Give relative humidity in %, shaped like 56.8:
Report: 36
